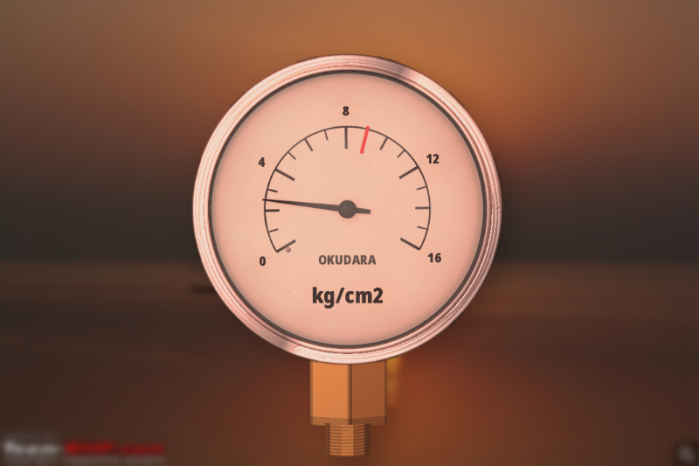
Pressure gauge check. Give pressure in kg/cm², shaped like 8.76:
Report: 2.5
